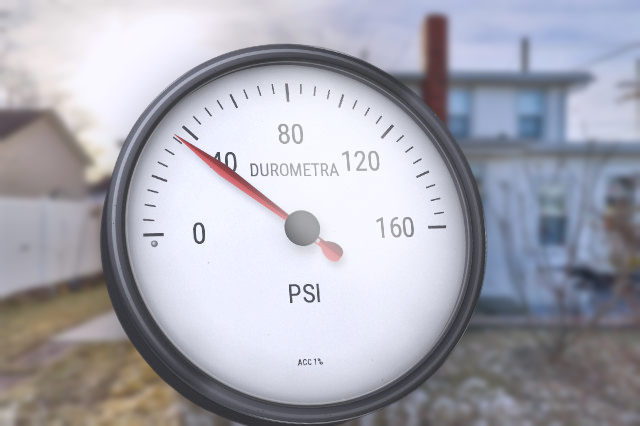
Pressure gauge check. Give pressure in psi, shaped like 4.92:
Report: 35
